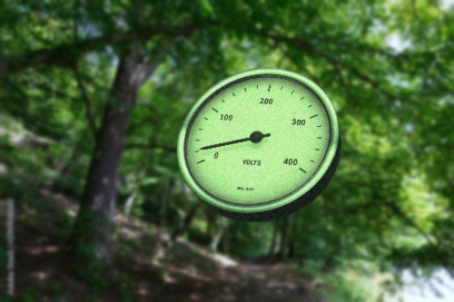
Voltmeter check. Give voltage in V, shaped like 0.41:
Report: 20
